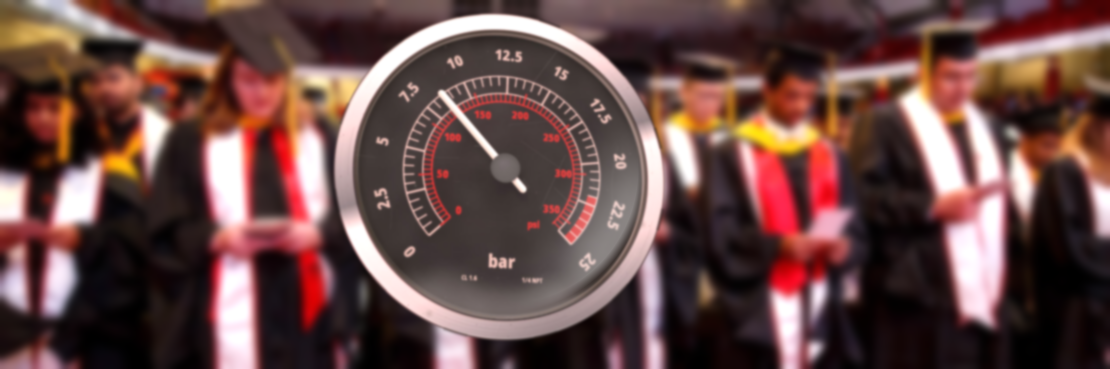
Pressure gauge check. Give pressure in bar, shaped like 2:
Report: 8.5
